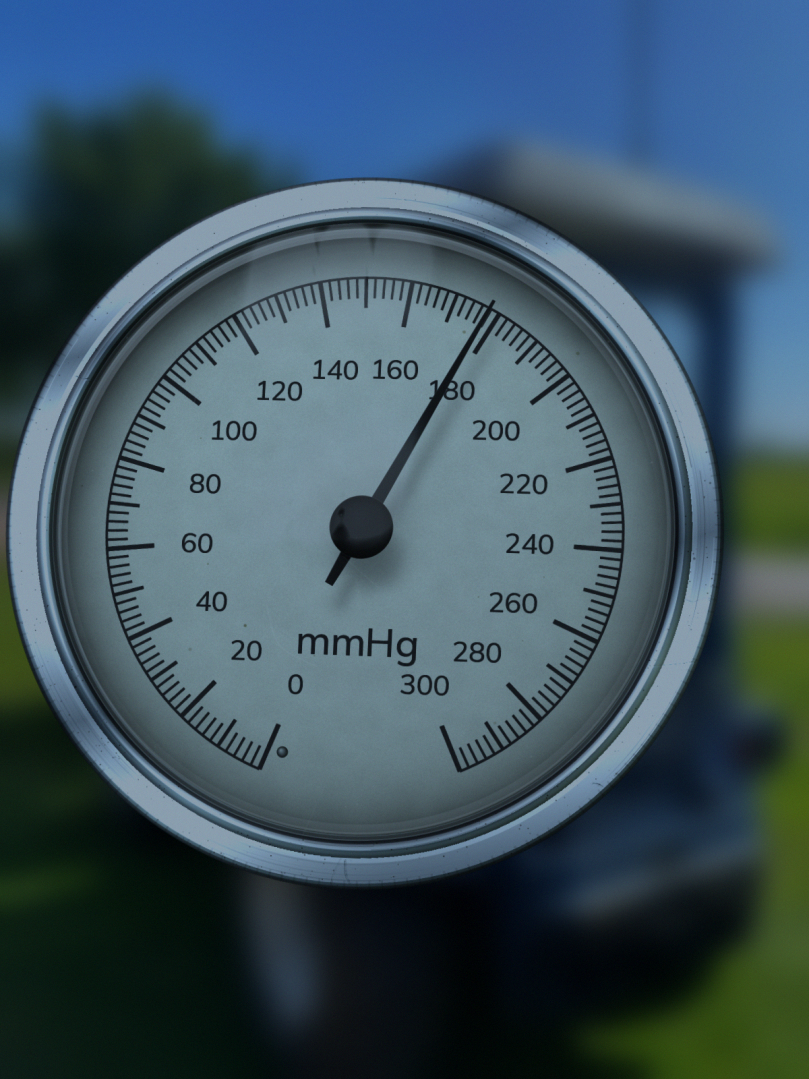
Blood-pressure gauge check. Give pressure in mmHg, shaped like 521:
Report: 178
